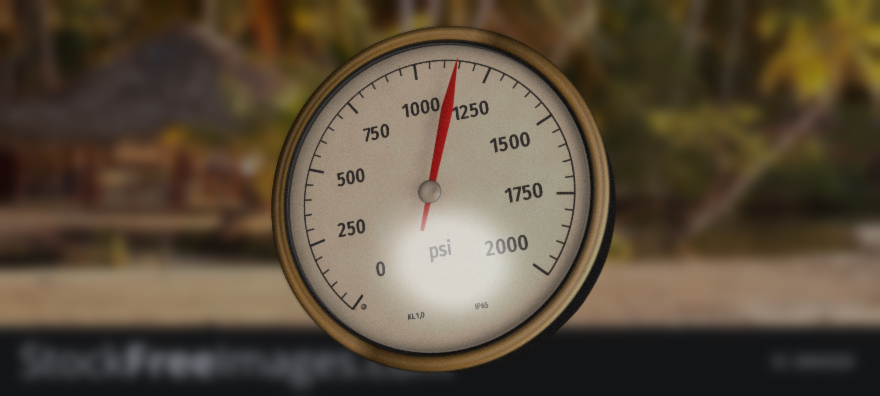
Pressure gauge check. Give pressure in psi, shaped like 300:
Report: 1150
